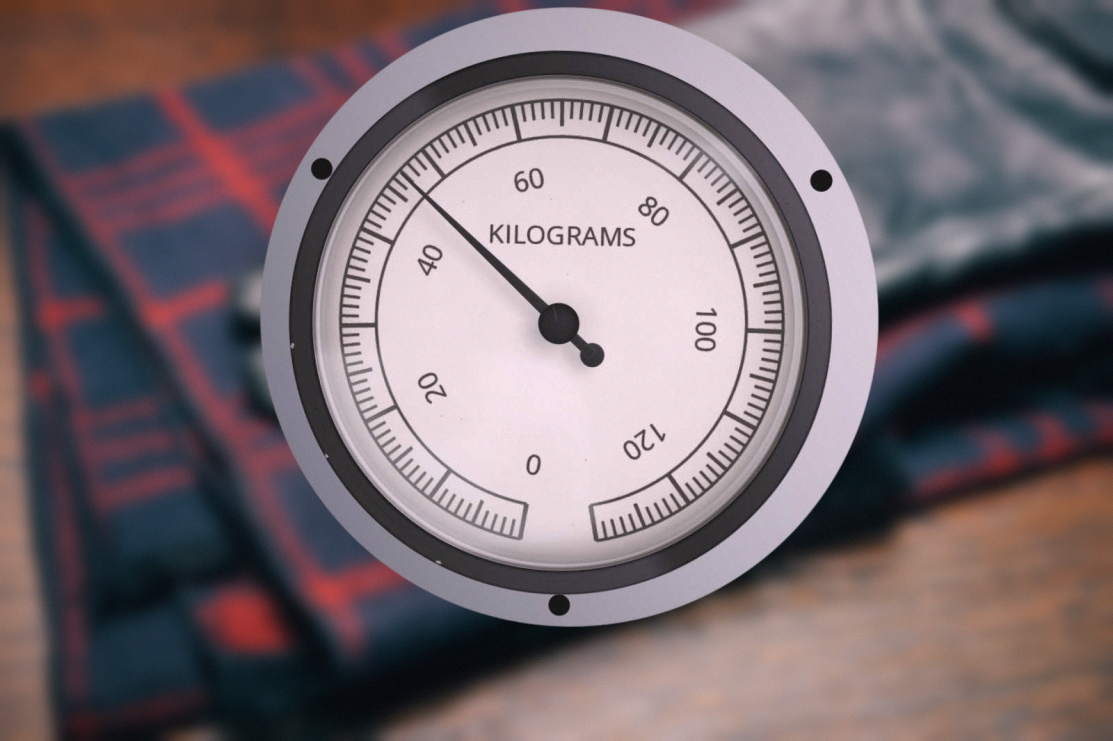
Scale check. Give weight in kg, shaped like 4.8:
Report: 47
